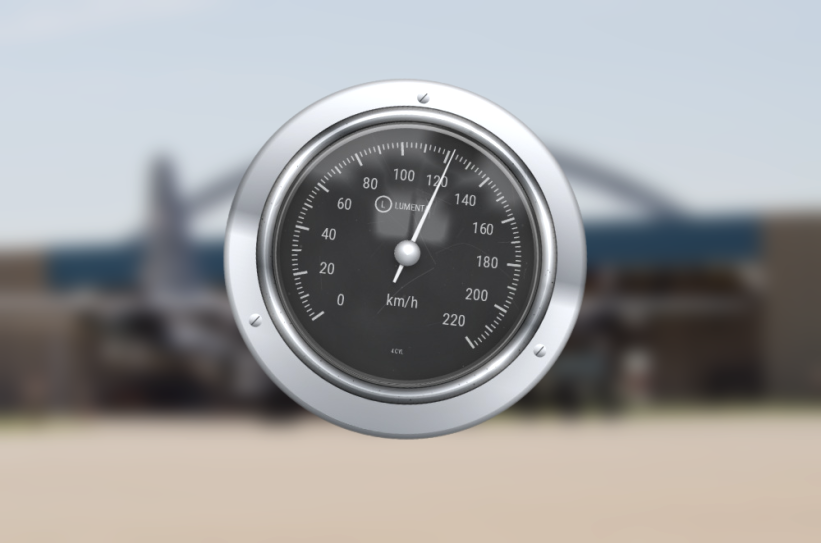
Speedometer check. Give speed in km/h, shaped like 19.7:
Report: 122
